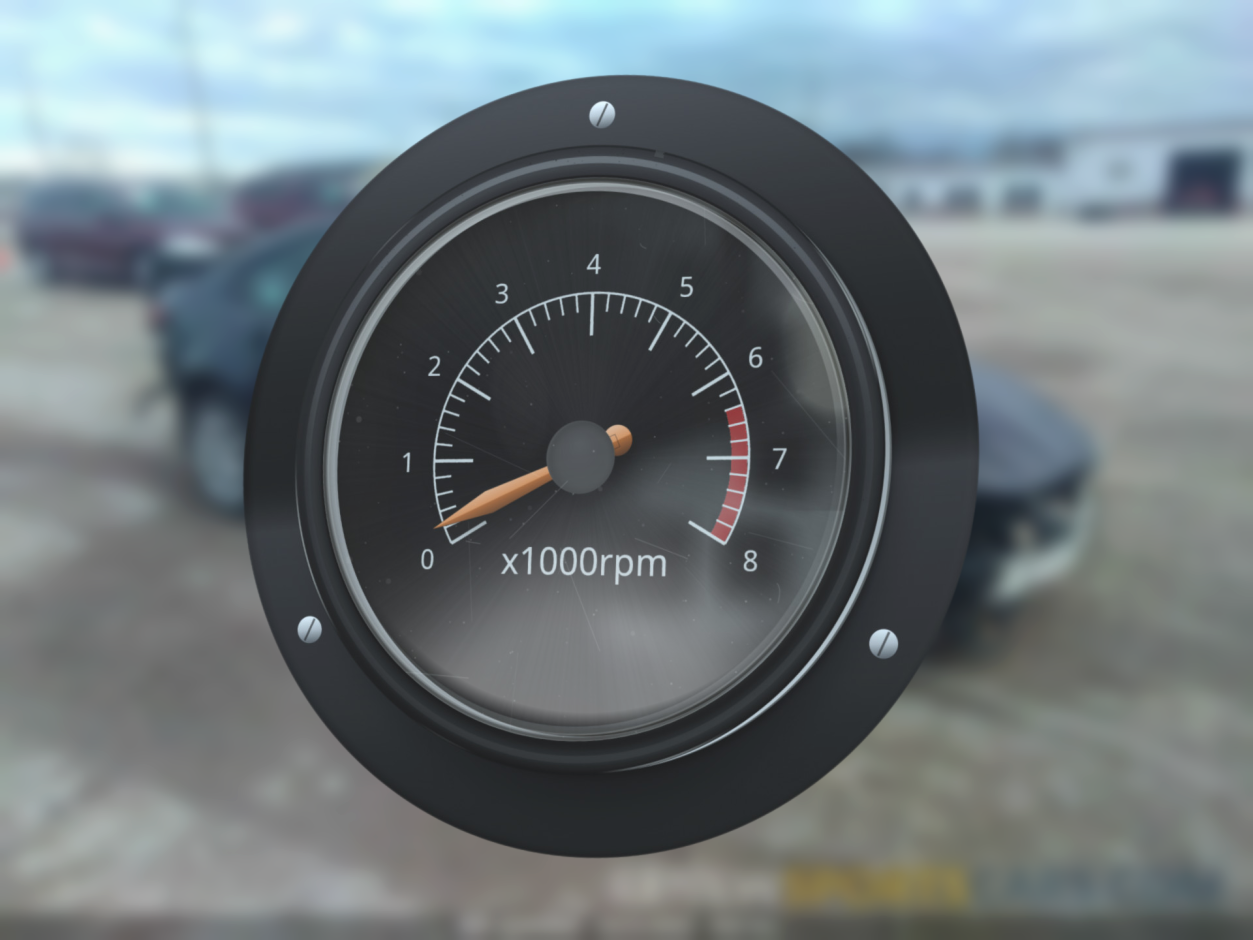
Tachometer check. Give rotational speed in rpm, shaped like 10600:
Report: 200
